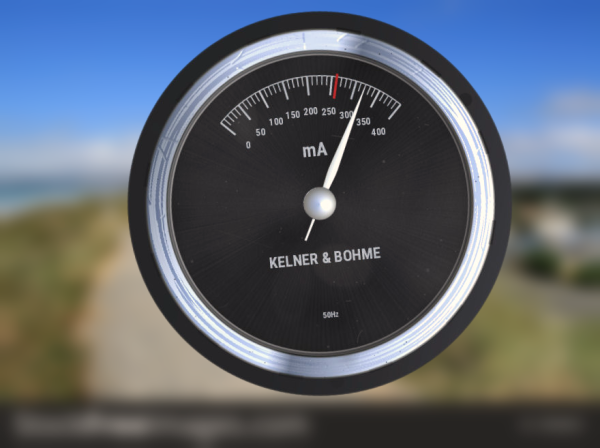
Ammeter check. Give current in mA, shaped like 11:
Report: 320
